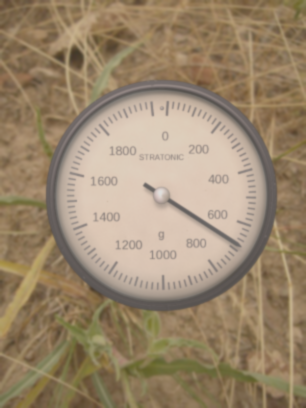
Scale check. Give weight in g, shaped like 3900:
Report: 680
